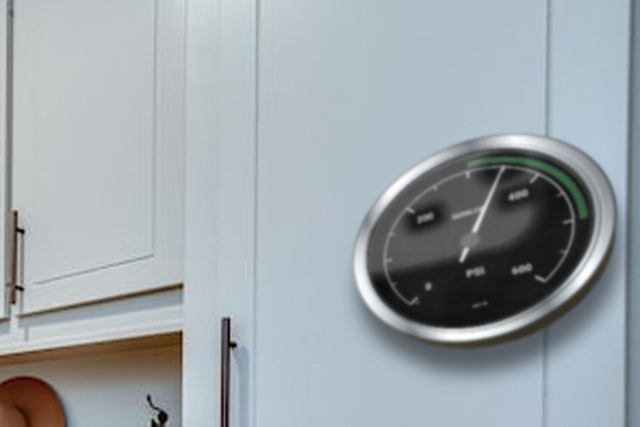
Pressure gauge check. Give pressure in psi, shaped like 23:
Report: 350
